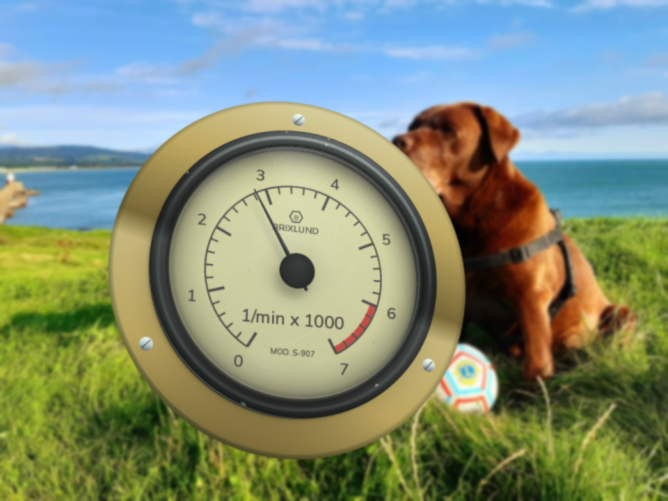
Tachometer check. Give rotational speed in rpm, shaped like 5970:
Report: 2800
